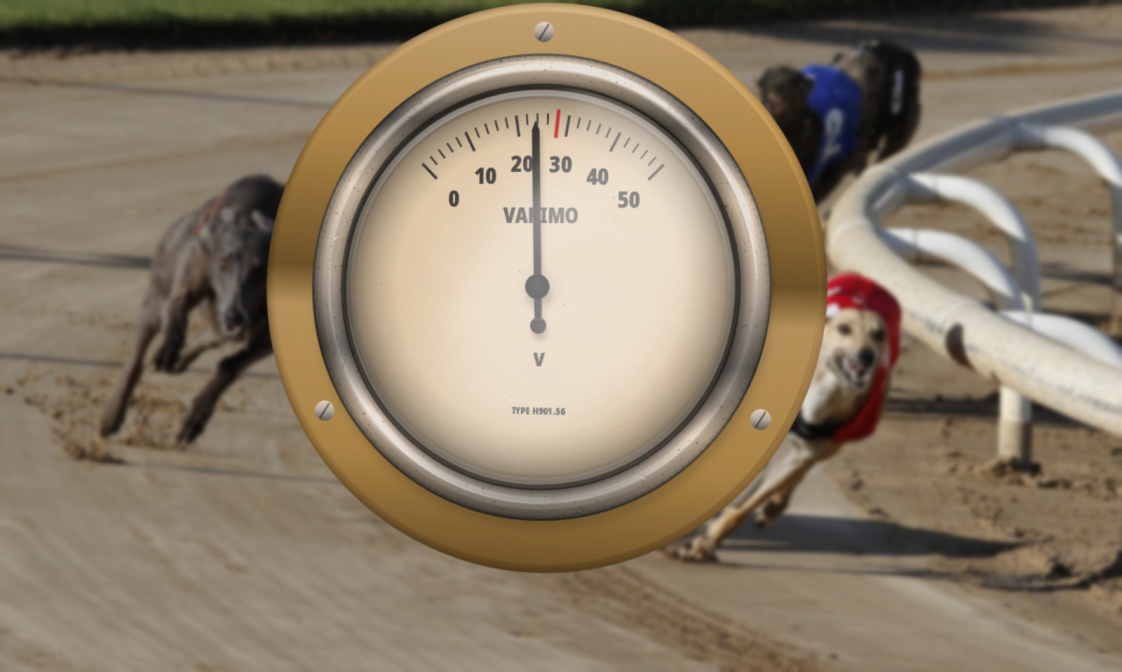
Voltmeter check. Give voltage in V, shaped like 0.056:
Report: 24
